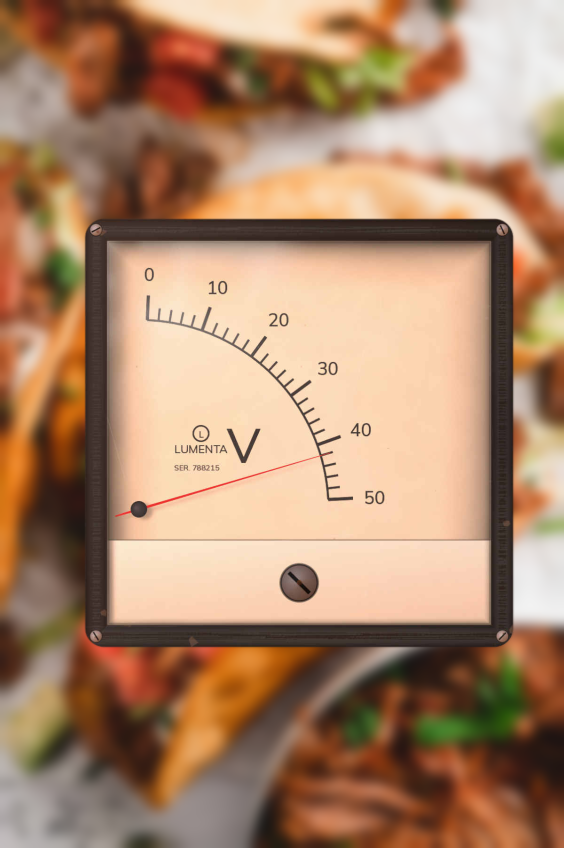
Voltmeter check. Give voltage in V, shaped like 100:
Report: 42
